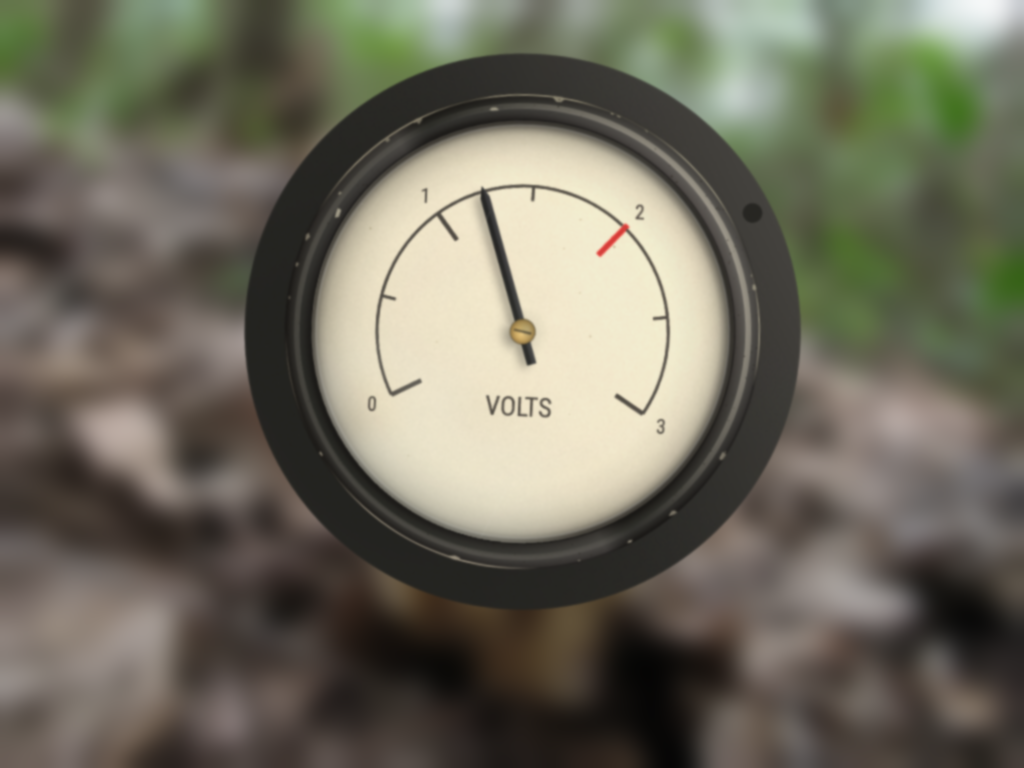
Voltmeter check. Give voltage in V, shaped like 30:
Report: 1.25
